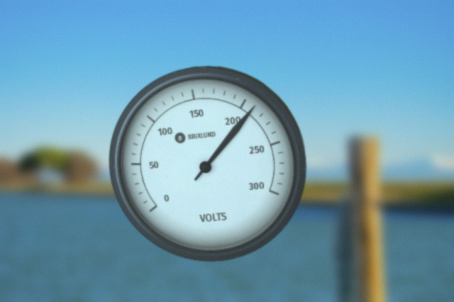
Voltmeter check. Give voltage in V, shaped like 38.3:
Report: 210
